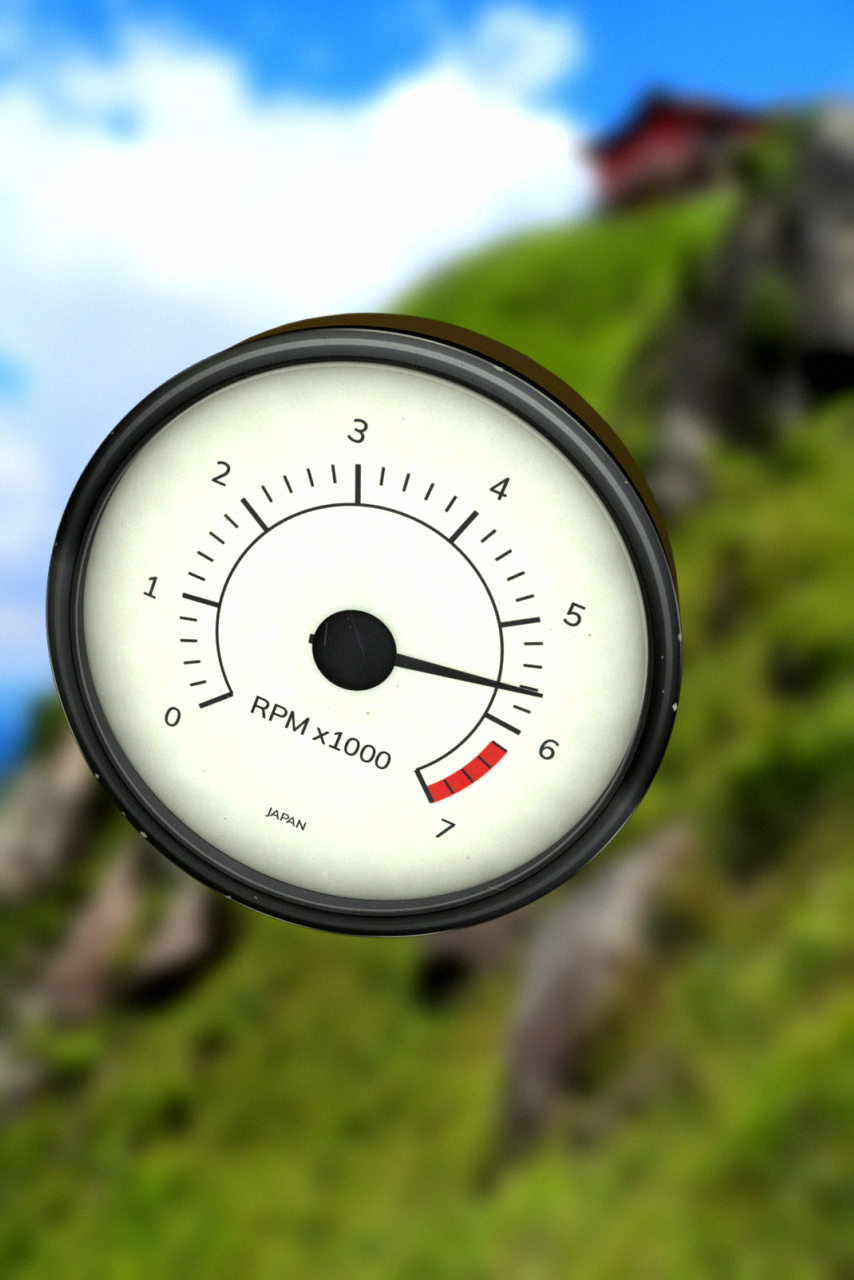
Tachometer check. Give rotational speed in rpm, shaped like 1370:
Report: 5600
